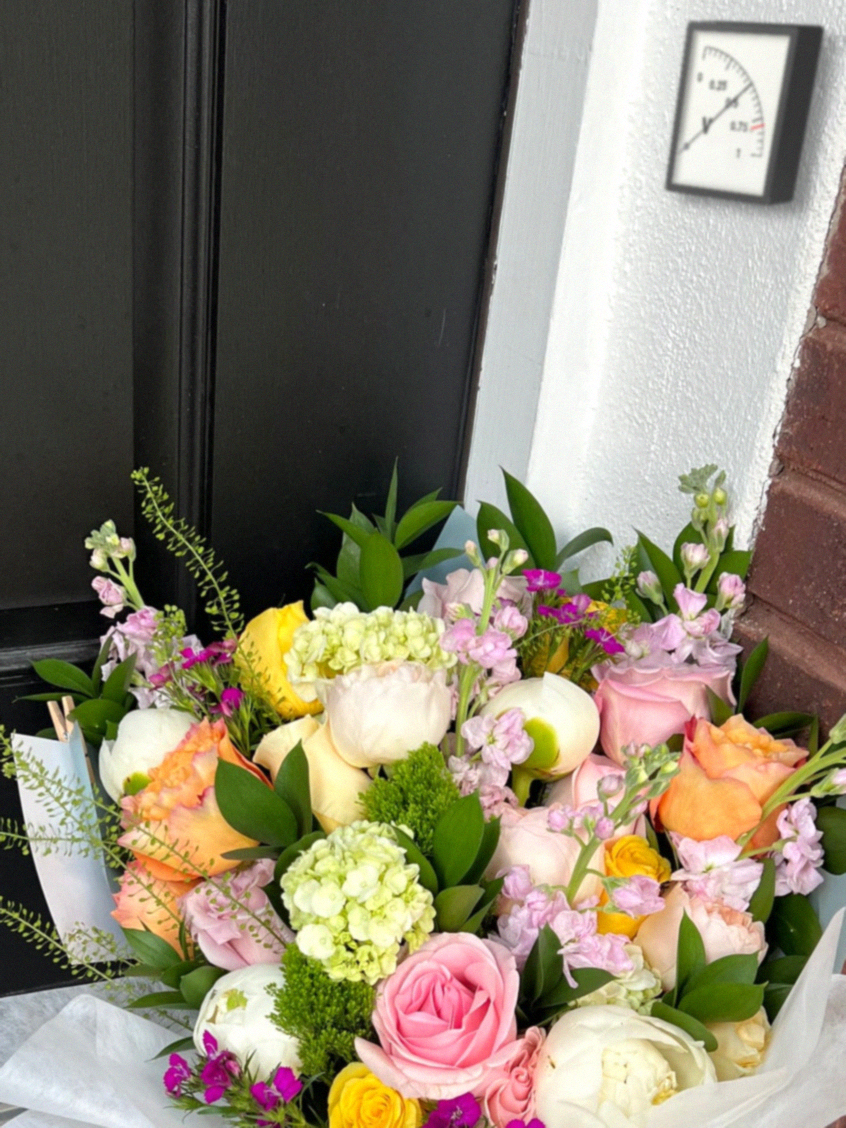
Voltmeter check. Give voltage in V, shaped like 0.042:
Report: 0.5
